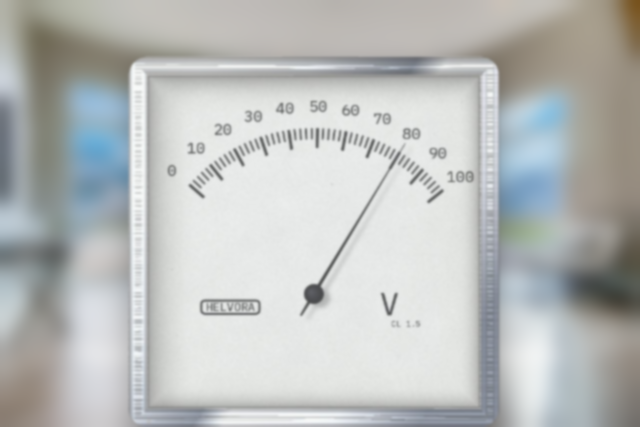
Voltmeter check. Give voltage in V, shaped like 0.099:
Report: 80
